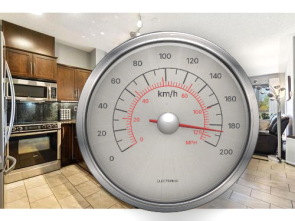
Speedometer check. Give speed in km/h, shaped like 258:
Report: 185
